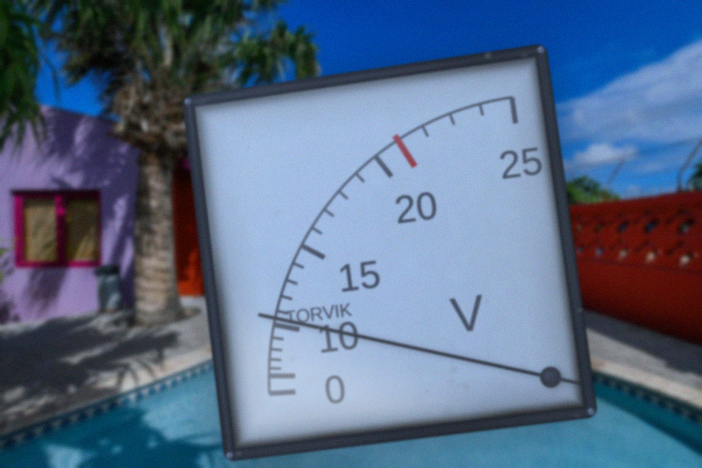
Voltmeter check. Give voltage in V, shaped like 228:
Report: 10.5
